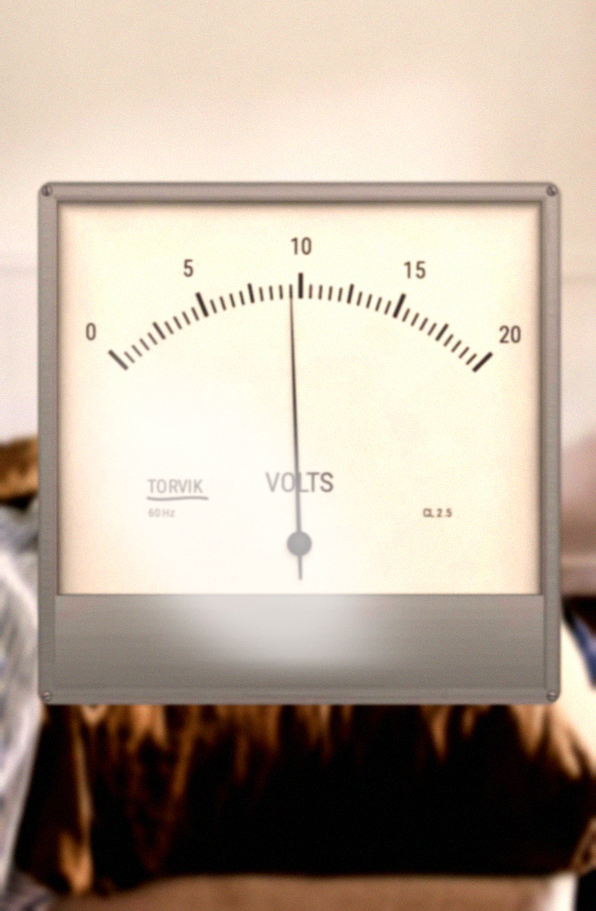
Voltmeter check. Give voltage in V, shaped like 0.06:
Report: 9.5
